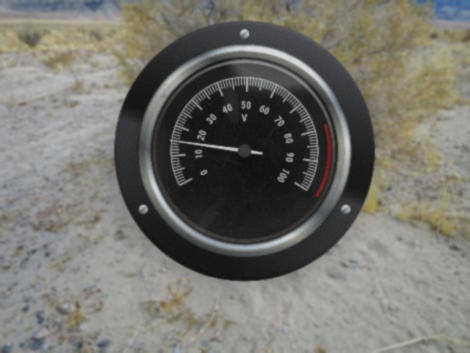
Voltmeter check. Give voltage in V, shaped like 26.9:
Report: 15
